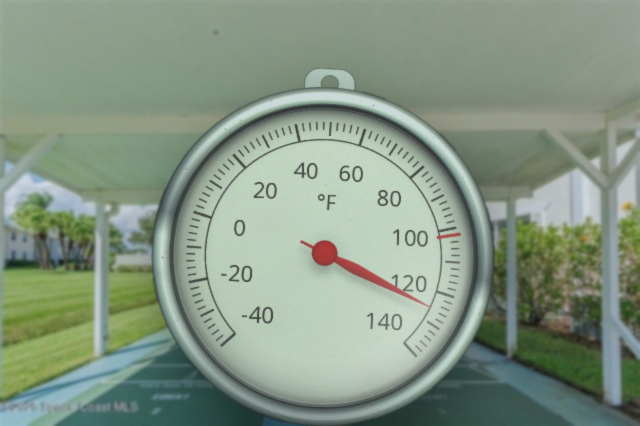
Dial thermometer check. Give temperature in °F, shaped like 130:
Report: 126
